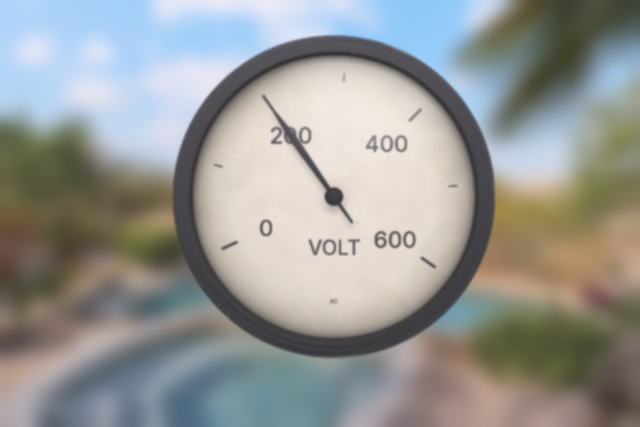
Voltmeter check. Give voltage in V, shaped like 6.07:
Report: 200
